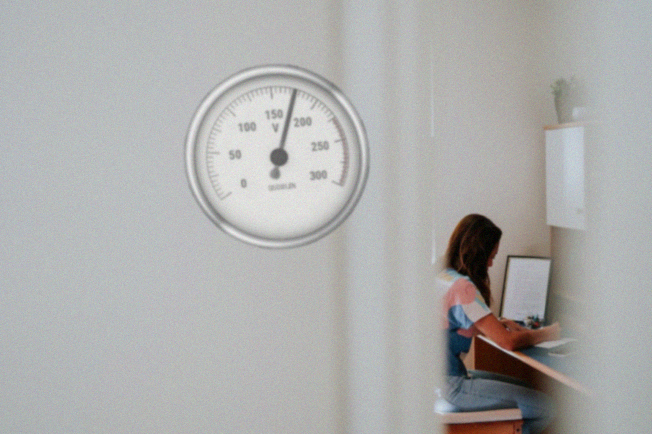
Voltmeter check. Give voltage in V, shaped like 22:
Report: 175
